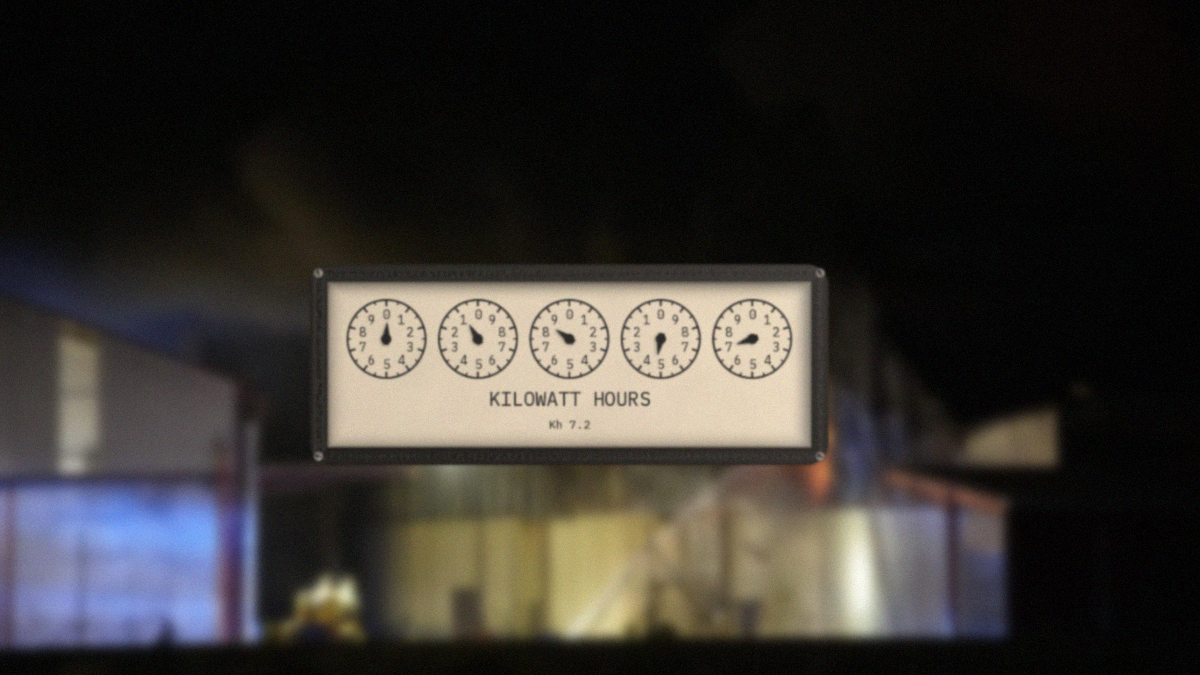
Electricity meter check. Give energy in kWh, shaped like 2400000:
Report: 847
